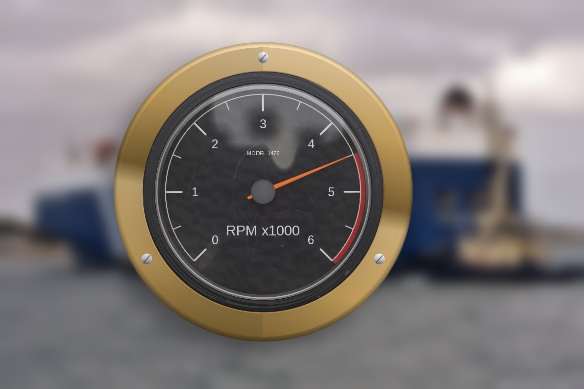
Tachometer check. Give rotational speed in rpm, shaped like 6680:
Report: 4500
